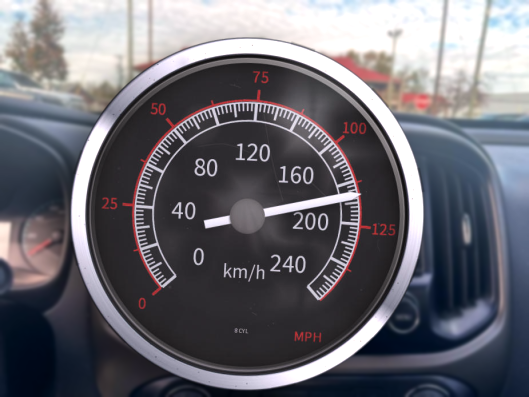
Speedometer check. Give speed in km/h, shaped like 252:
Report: 186
